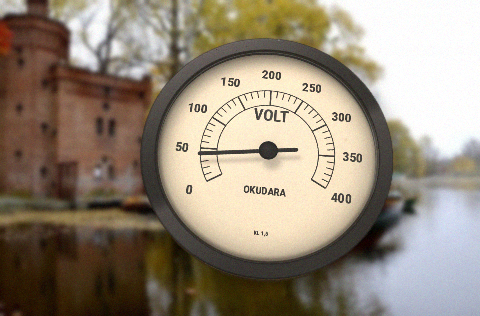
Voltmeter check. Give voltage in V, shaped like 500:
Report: 40
